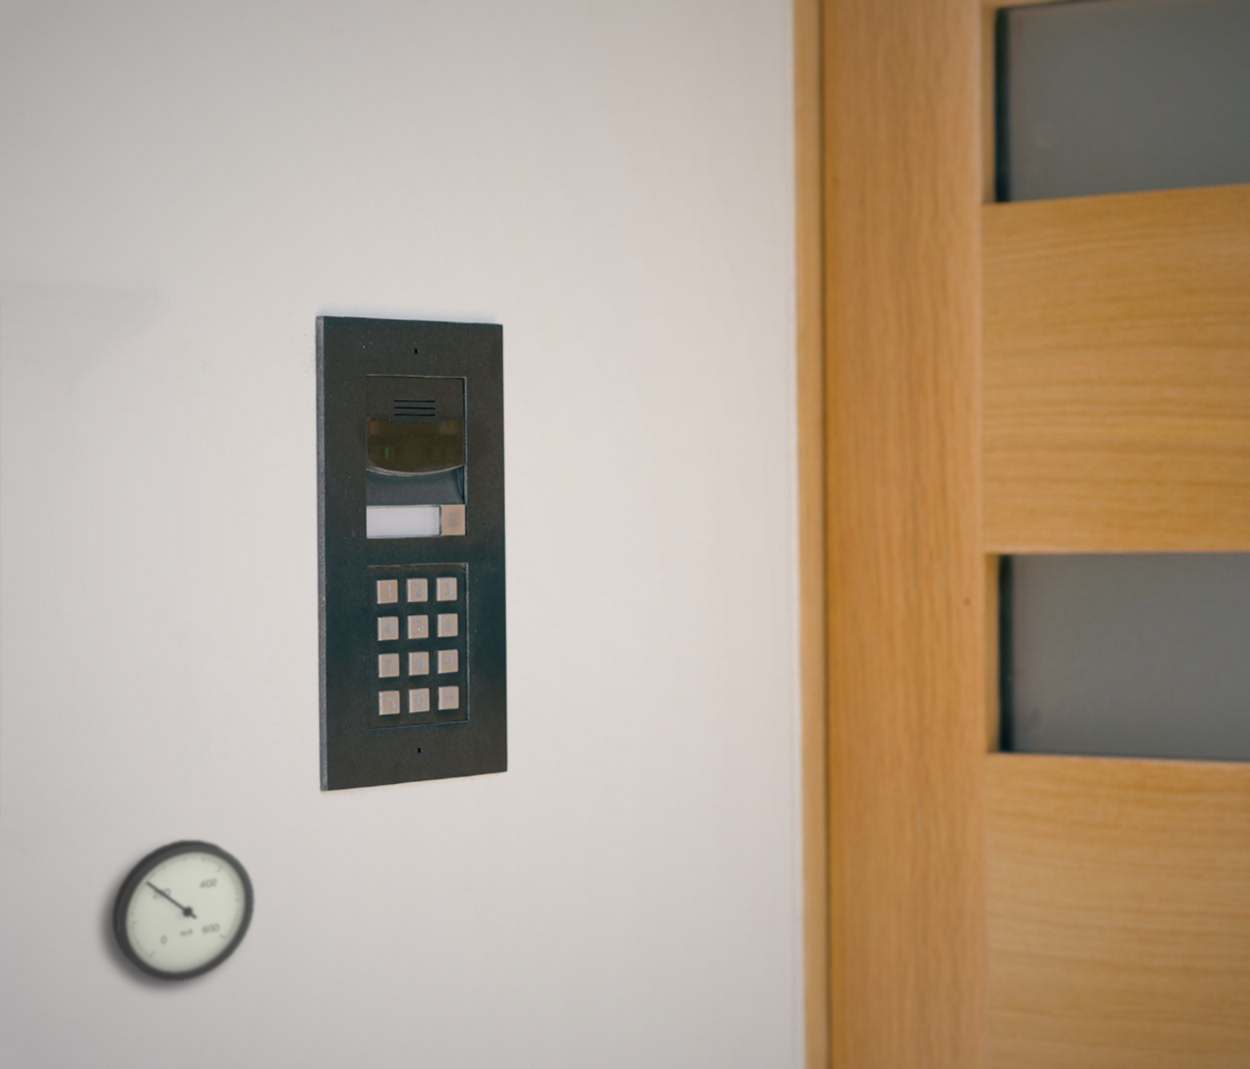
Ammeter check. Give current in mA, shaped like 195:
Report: 200
